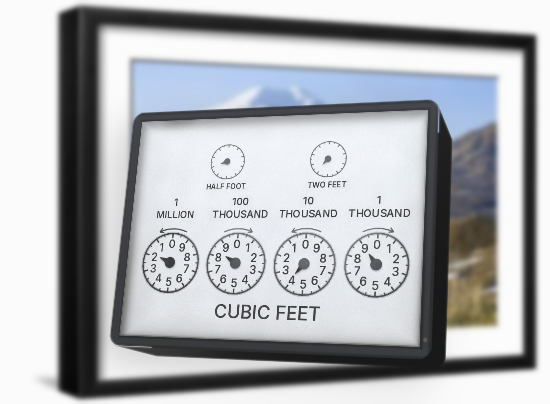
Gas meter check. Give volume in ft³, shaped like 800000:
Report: 183900
